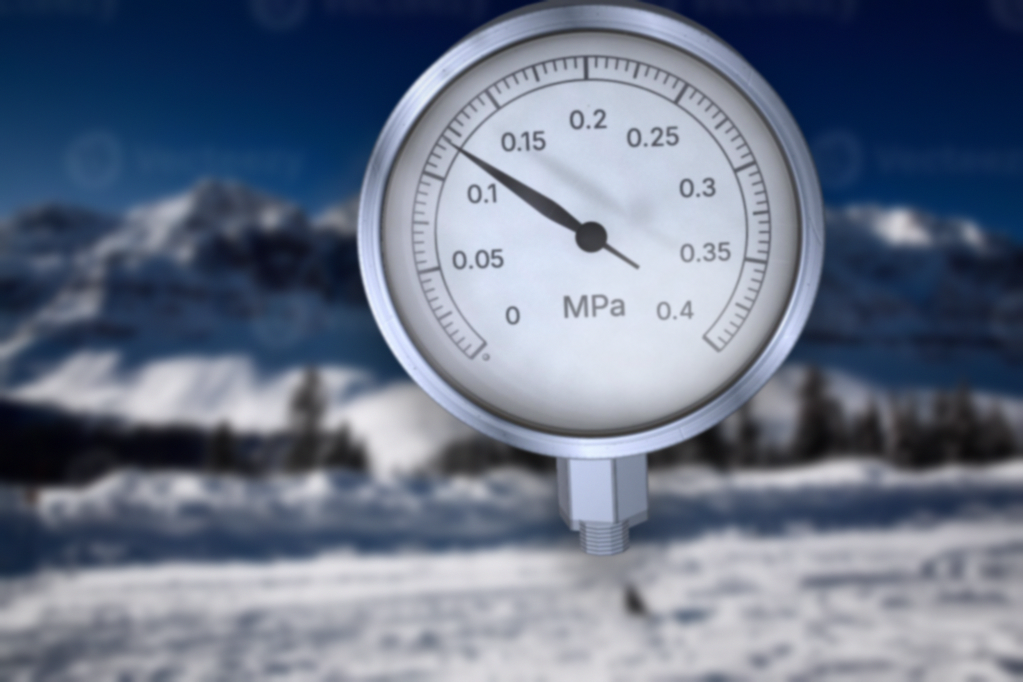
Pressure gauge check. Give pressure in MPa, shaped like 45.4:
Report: 0.12
